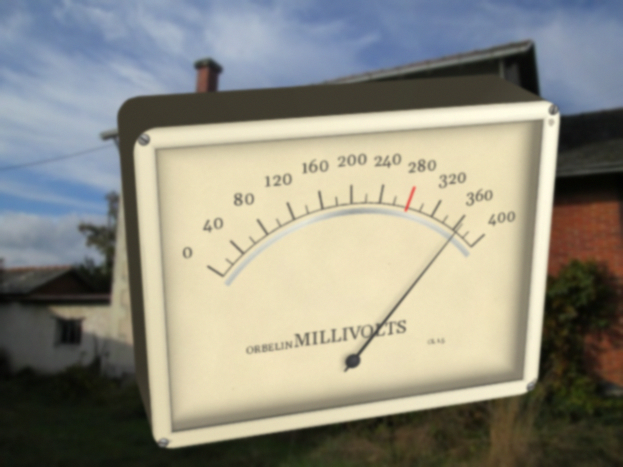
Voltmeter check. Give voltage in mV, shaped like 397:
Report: 360
